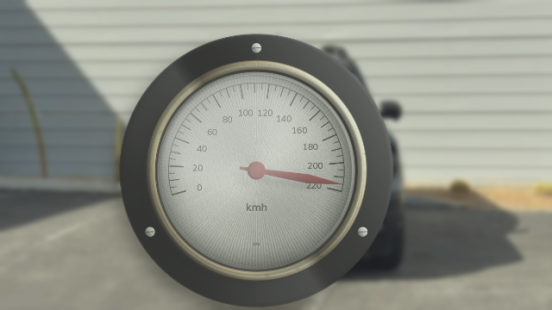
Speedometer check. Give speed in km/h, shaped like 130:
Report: 215
